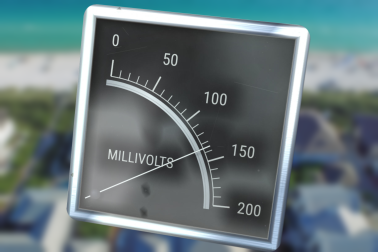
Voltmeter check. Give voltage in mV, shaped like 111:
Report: 135
